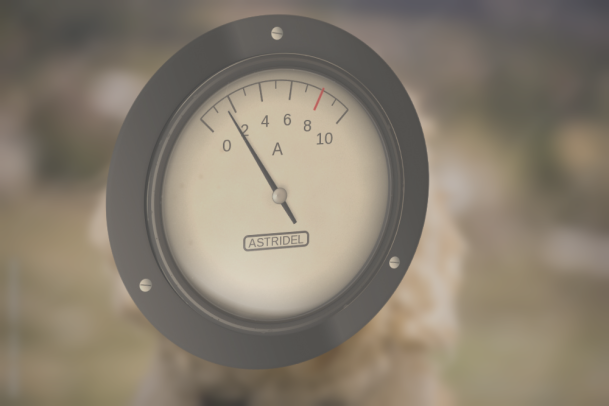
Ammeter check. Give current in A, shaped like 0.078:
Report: 1.5
